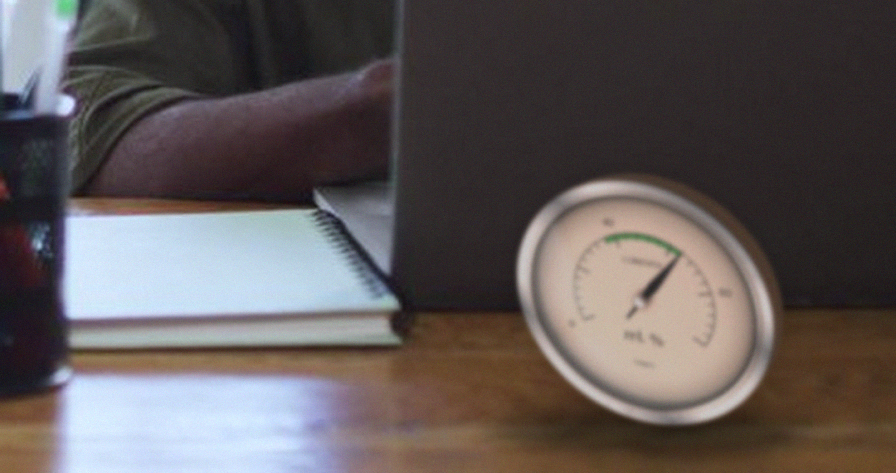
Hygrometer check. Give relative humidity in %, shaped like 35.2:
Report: 64
